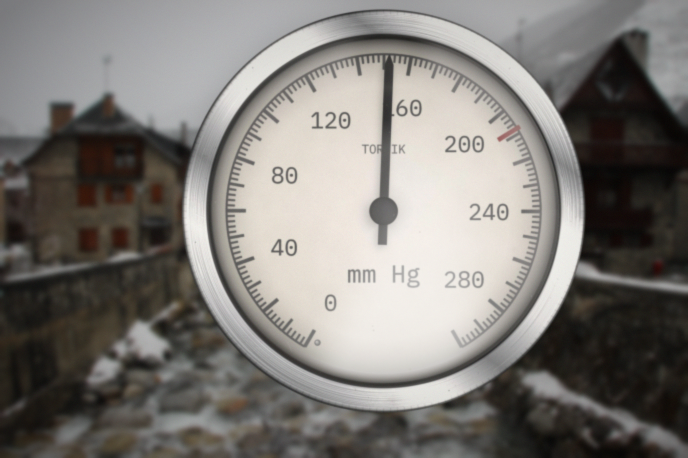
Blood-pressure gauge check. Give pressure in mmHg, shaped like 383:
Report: 152
